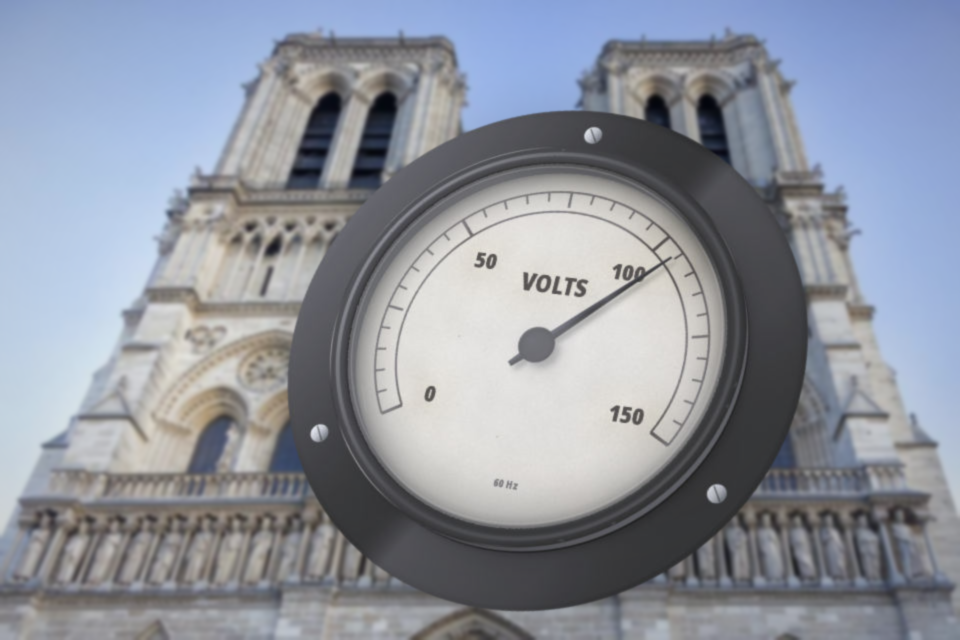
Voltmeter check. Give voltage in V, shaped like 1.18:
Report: 105
